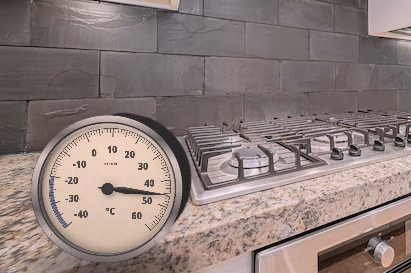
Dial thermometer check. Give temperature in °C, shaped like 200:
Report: 45
